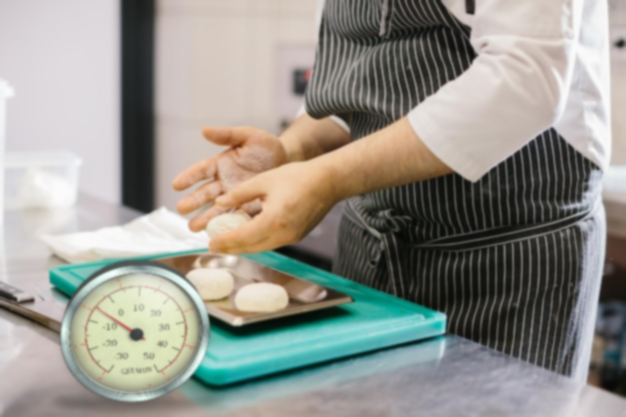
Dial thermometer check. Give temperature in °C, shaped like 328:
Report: -5
